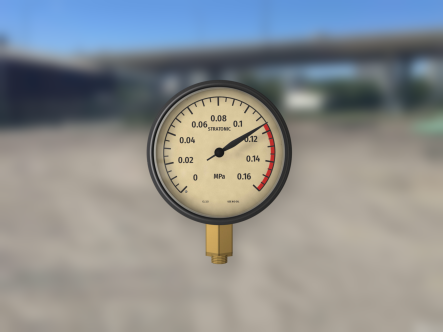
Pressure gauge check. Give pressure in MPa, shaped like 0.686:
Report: 0.115
